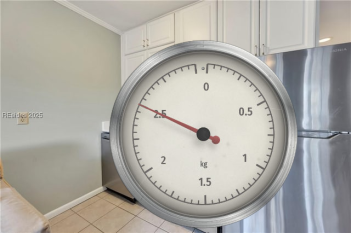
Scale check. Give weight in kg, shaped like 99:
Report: 2.5
